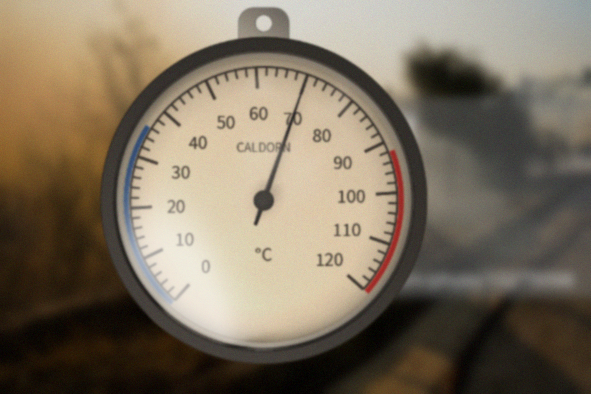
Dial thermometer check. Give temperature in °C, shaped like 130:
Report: 70
